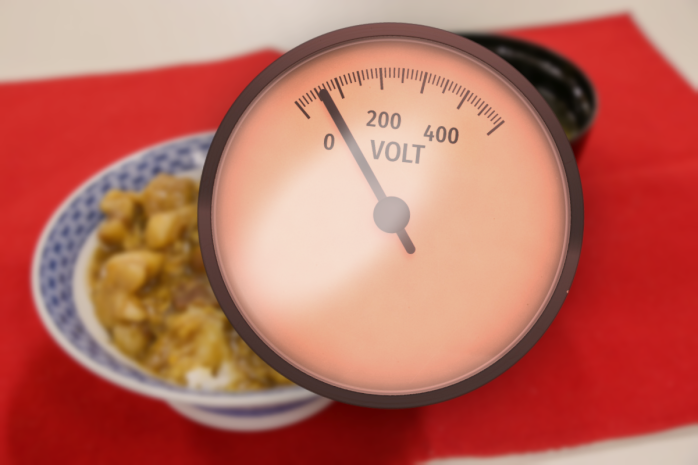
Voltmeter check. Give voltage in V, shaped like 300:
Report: 60
